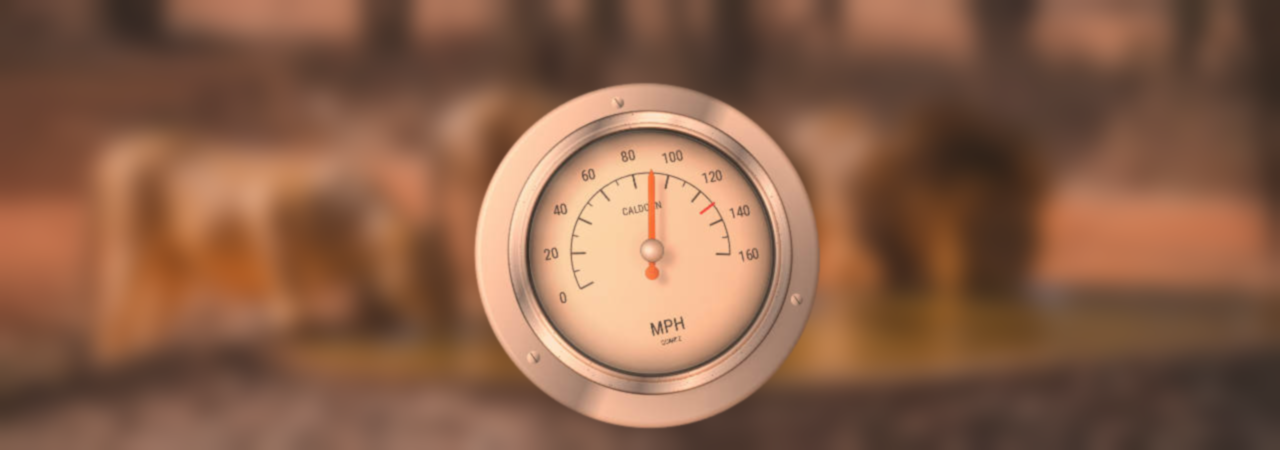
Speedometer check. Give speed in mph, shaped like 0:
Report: 90
